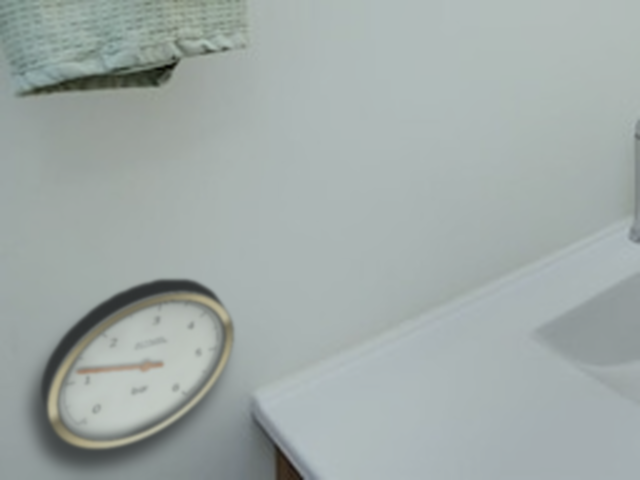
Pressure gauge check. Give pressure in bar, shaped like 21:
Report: 1.25
